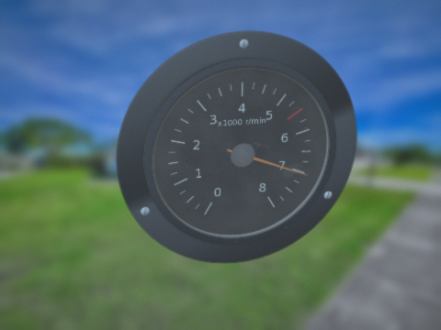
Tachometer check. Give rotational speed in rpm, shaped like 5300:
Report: 7000
